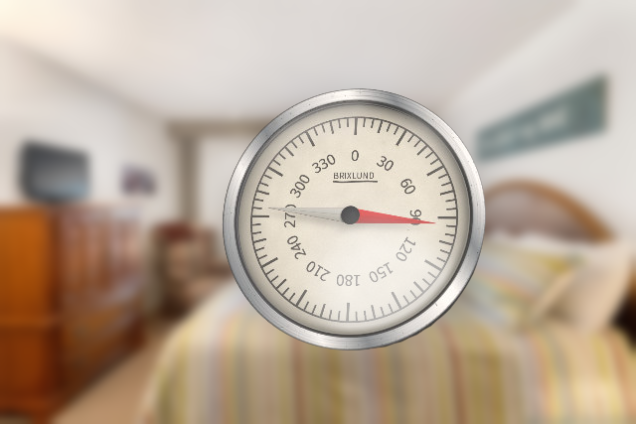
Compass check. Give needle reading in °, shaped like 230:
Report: 95
